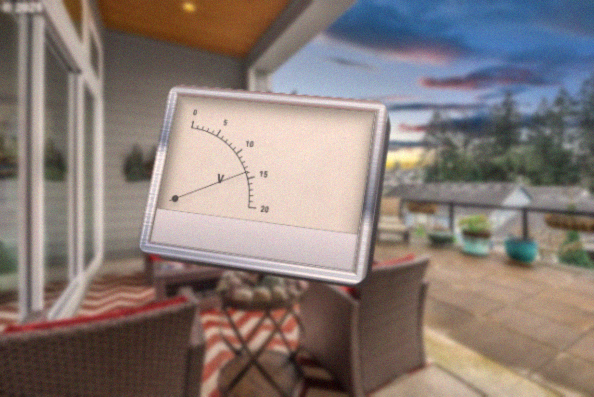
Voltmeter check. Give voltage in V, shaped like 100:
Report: 14
